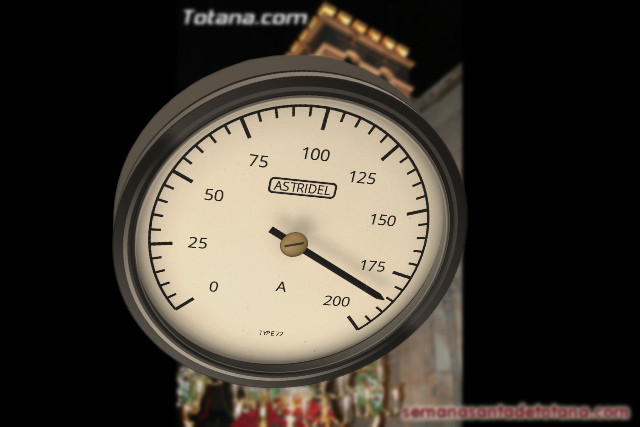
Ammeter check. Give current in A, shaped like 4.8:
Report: 185
